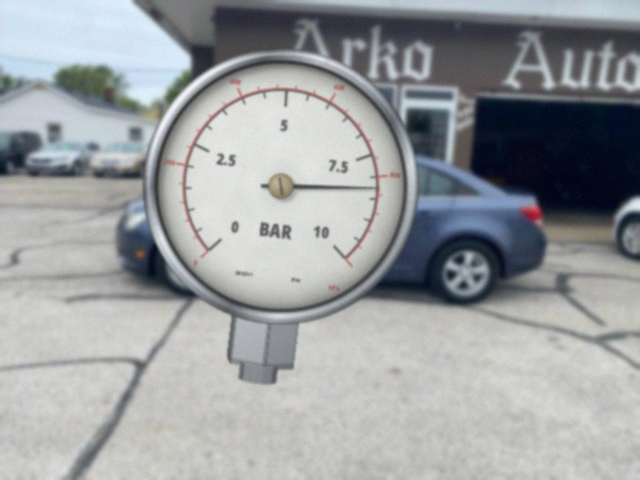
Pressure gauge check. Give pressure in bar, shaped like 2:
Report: 8.25
